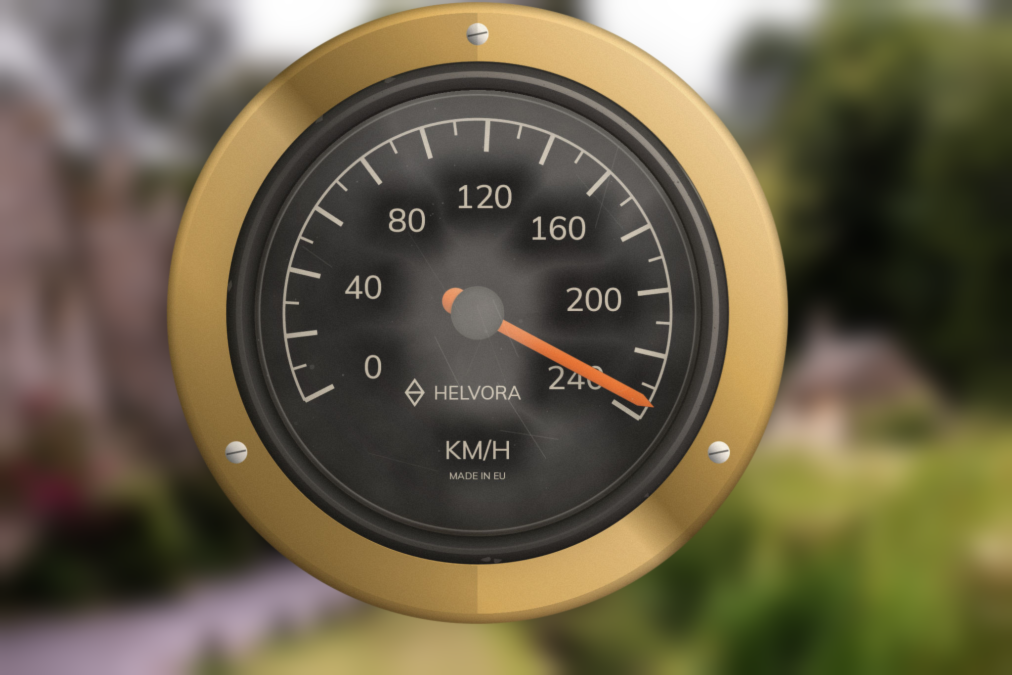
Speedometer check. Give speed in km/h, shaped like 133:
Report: 235
